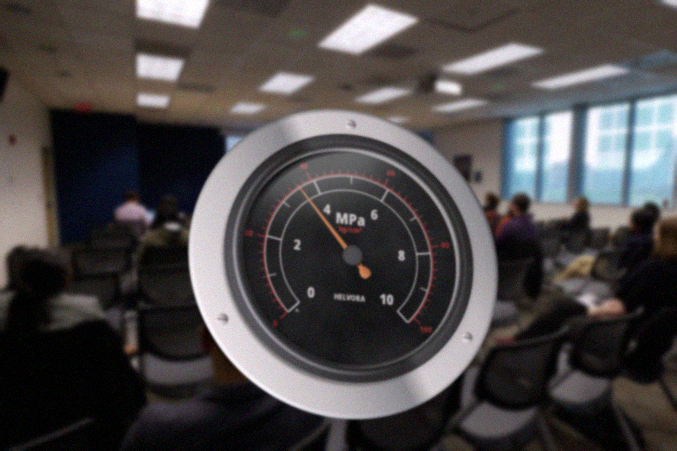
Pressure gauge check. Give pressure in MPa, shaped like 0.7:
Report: 3.5
